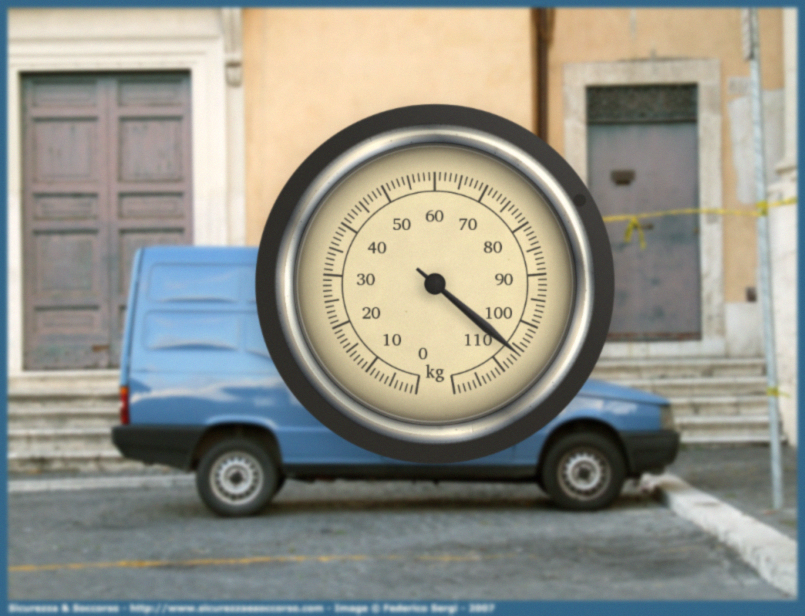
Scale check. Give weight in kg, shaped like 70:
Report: 106
